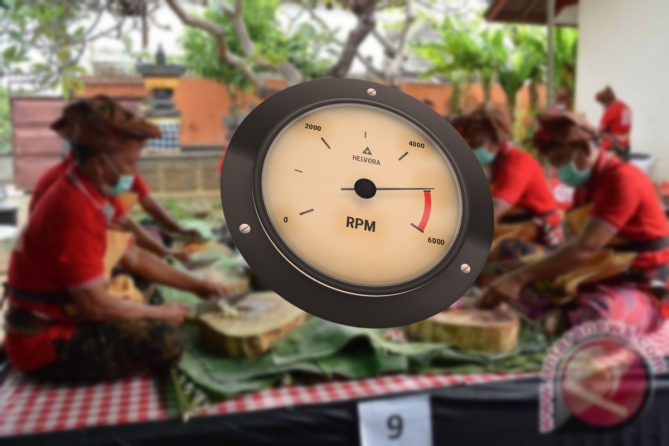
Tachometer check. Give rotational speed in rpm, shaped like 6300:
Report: 5000
